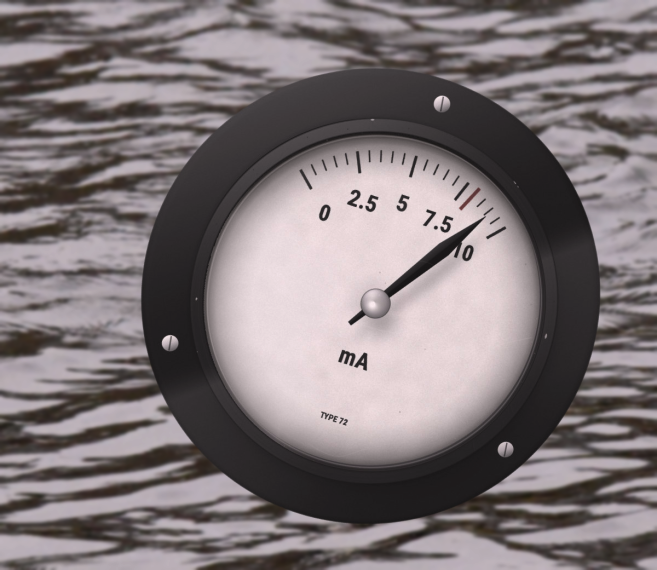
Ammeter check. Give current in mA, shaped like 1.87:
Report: 9
